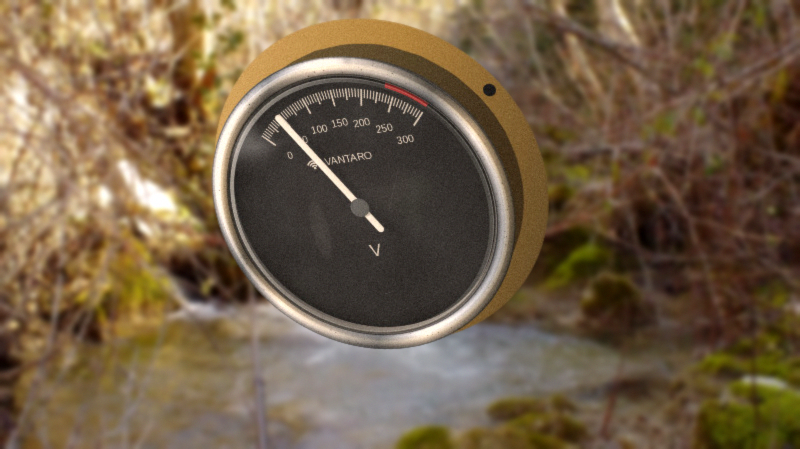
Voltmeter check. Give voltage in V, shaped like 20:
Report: 50
